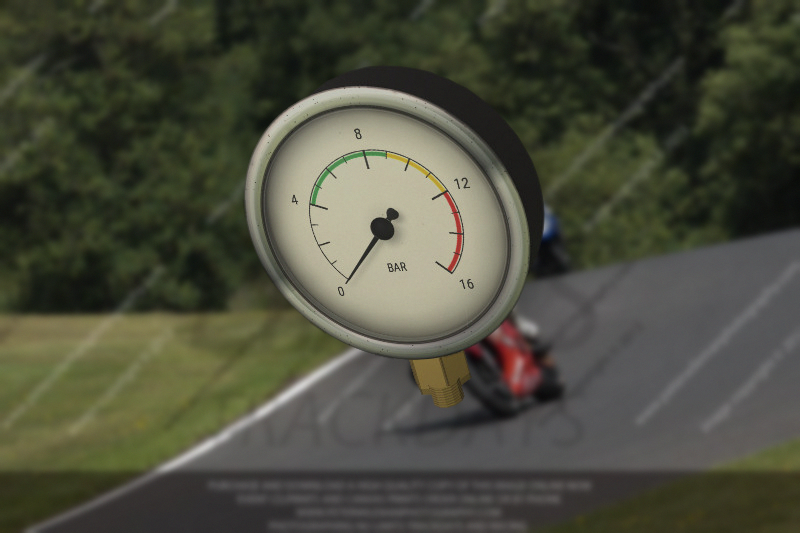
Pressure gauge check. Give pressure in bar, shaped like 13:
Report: 0
